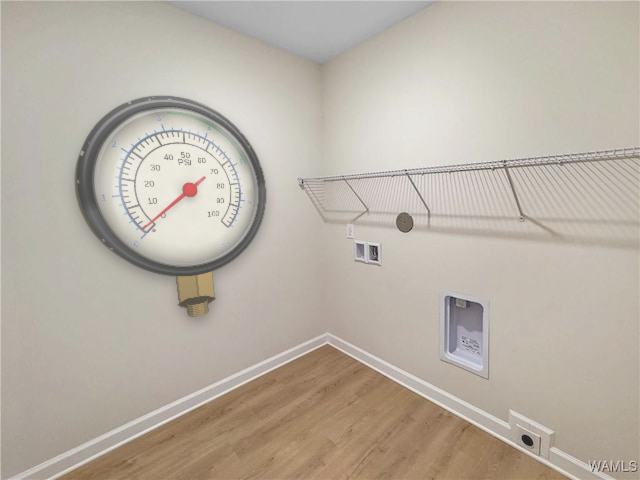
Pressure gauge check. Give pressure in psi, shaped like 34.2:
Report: 2
